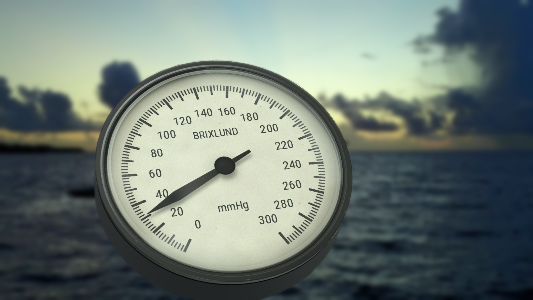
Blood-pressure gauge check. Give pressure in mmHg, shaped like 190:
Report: 30
